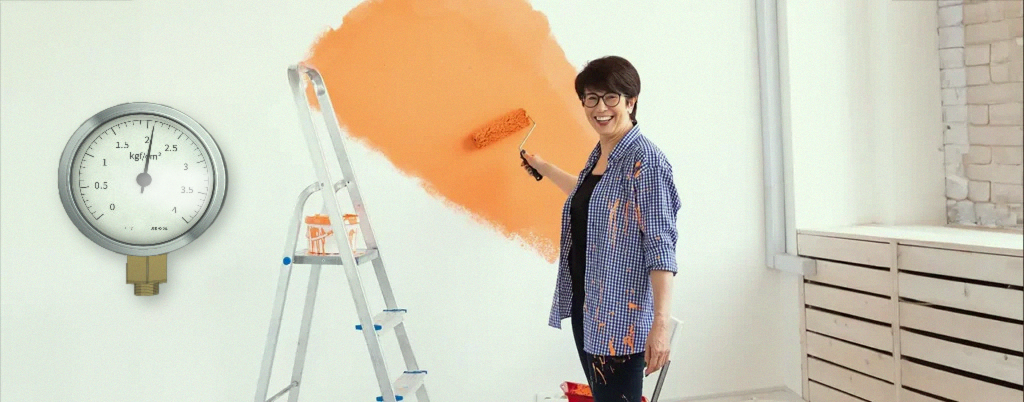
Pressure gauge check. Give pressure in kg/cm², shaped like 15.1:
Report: 2.1
